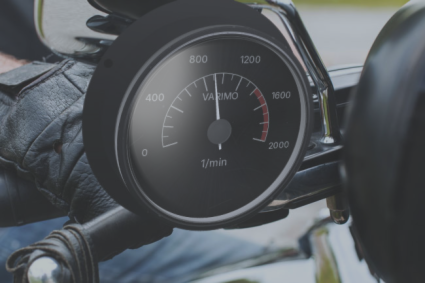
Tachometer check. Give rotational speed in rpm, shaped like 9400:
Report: 900
